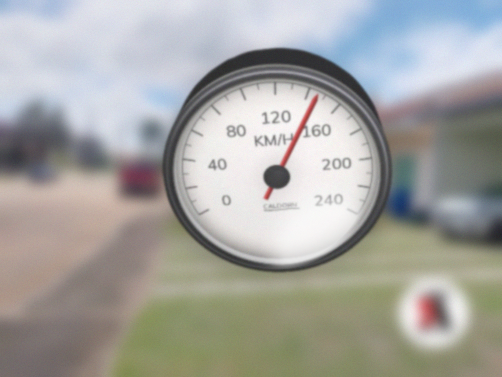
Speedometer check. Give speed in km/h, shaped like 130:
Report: 145
